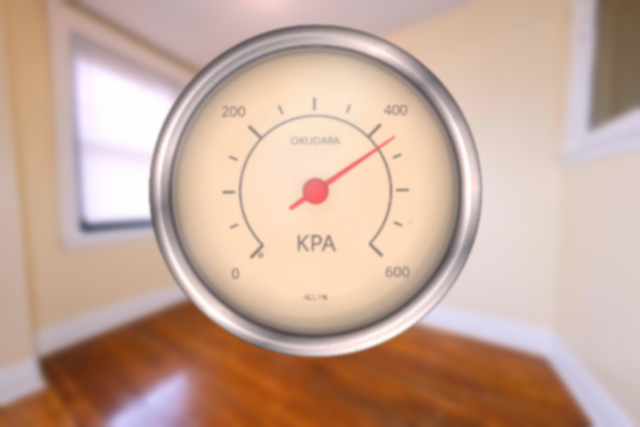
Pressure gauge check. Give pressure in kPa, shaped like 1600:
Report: 425
